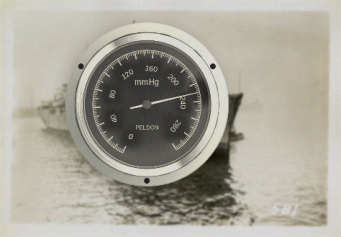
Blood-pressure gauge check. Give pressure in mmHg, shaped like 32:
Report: 230
